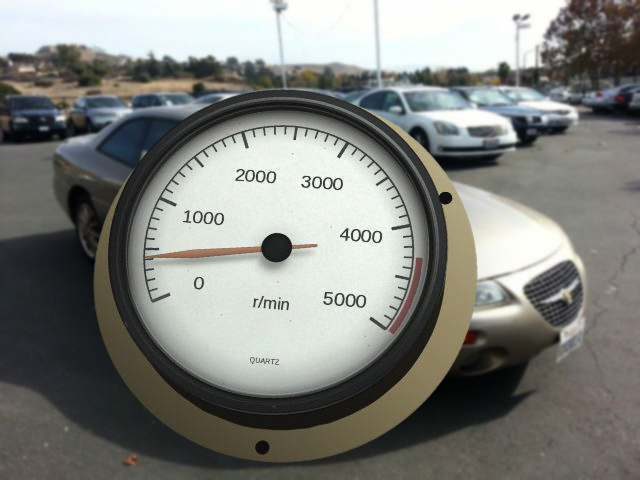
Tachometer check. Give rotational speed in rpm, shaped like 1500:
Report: 400
